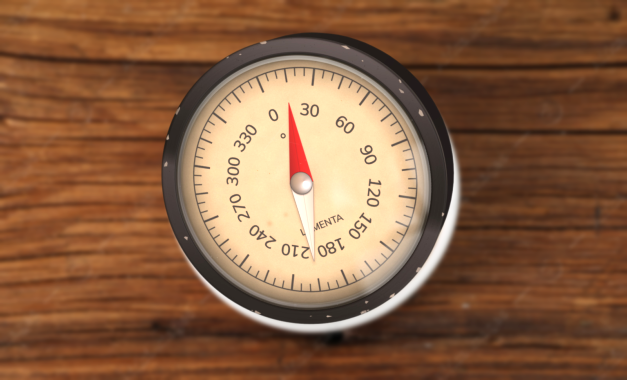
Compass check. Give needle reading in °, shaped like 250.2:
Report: 15
